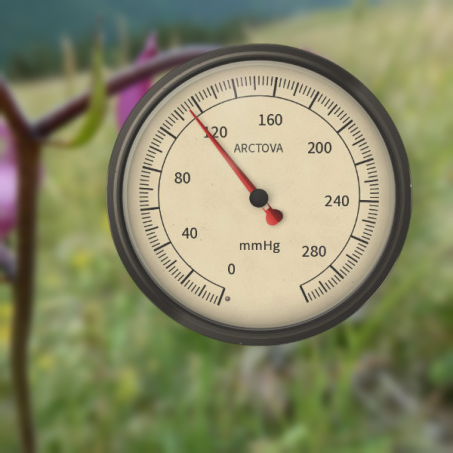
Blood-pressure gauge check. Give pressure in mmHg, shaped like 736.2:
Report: 116
